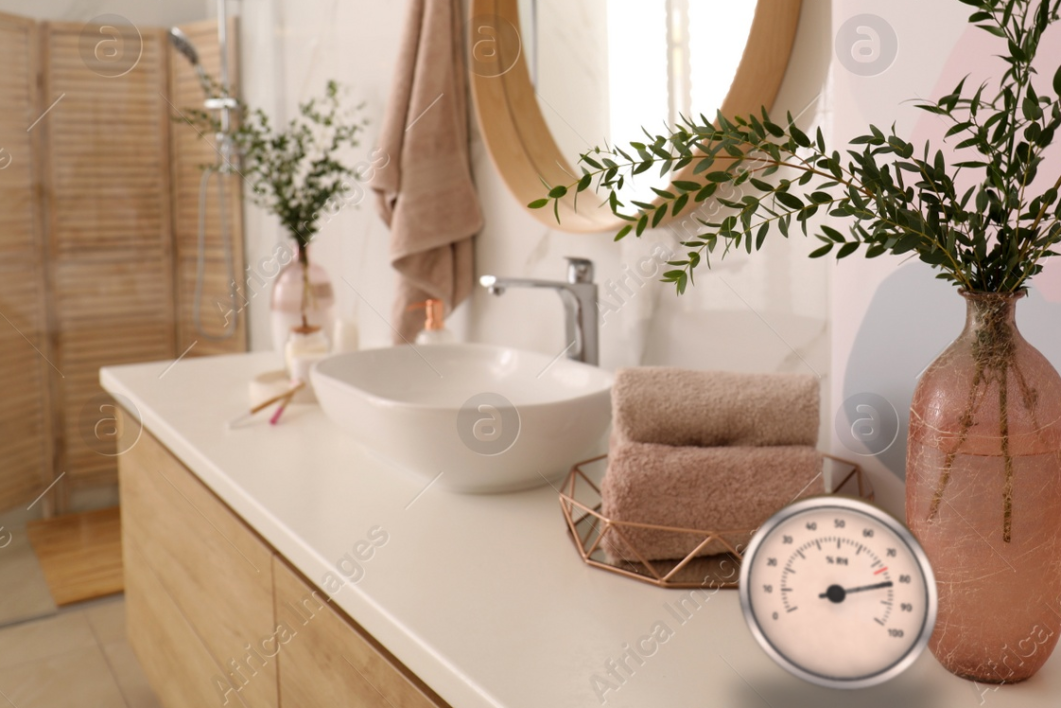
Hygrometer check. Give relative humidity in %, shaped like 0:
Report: 80
